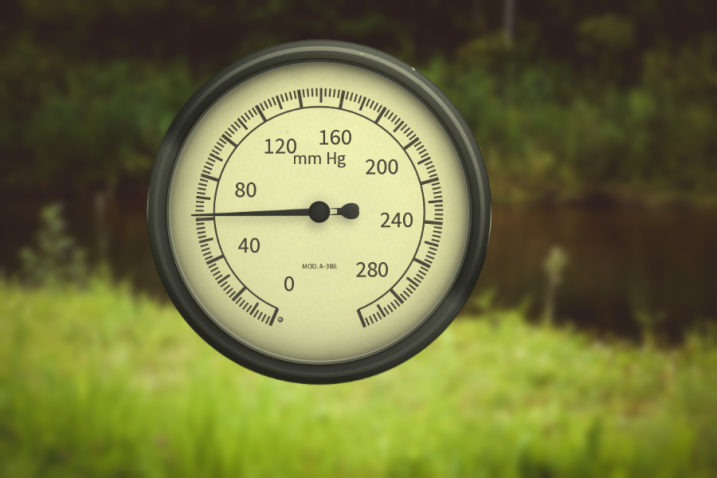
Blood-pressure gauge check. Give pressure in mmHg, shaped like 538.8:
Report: 62
